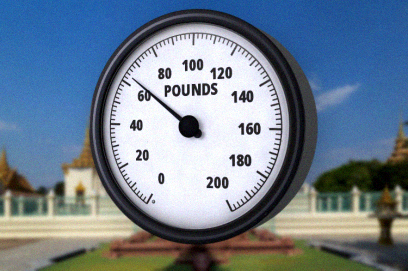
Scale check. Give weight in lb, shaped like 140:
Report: 64
